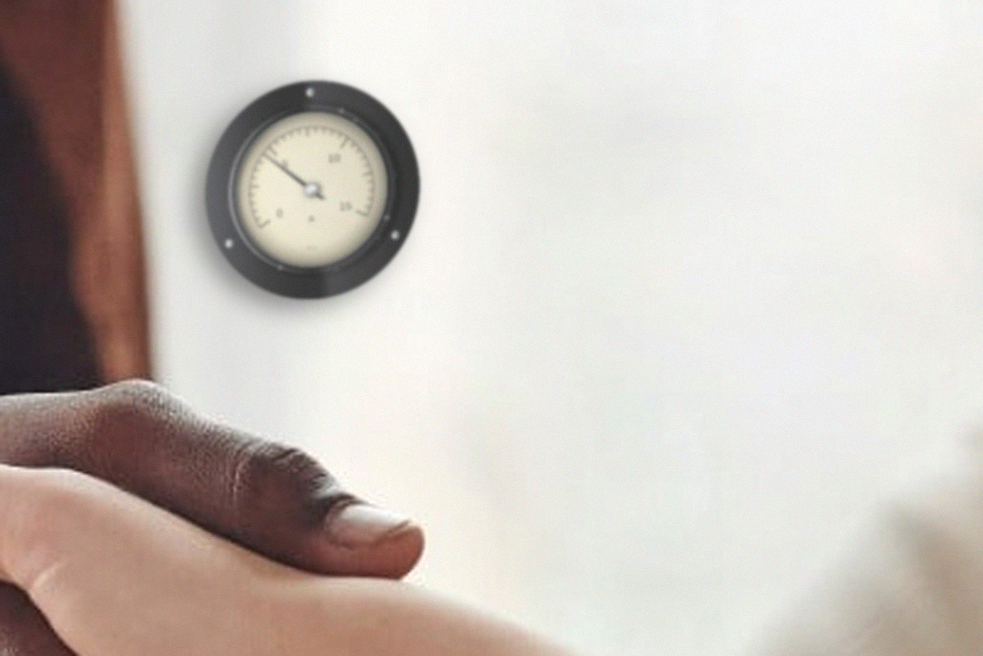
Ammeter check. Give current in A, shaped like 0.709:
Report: 4.5
